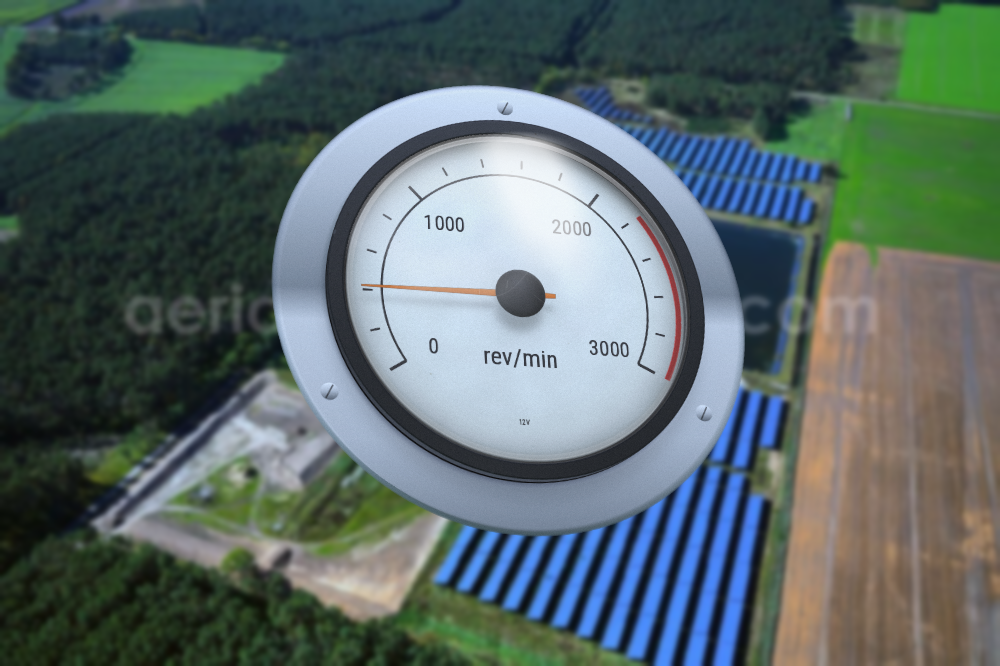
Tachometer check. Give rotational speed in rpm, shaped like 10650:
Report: 400
